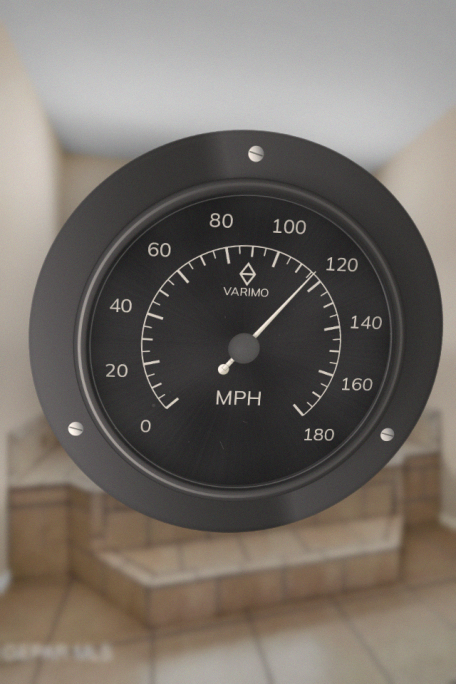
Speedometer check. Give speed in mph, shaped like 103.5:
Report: 115
